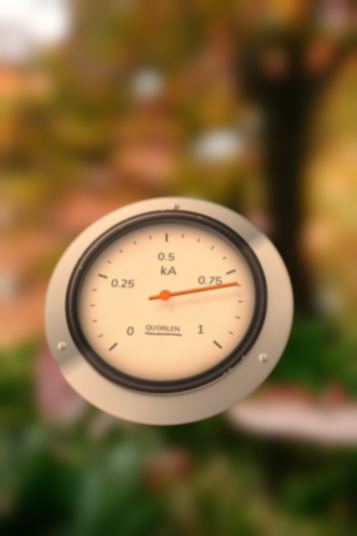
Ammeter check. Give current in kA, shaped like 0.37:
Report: 0.8
